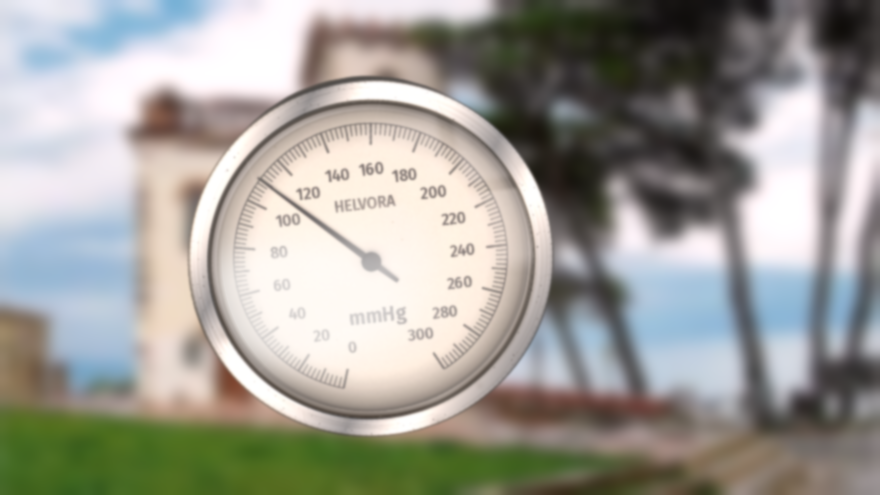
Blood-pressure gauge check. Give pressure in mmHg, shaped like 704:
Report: 110
